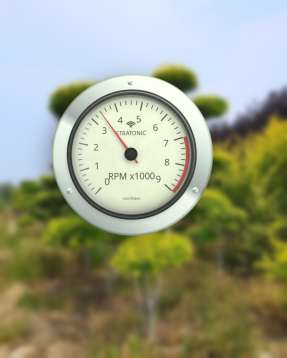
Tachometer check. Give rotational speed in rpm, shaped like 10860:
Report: 3400
